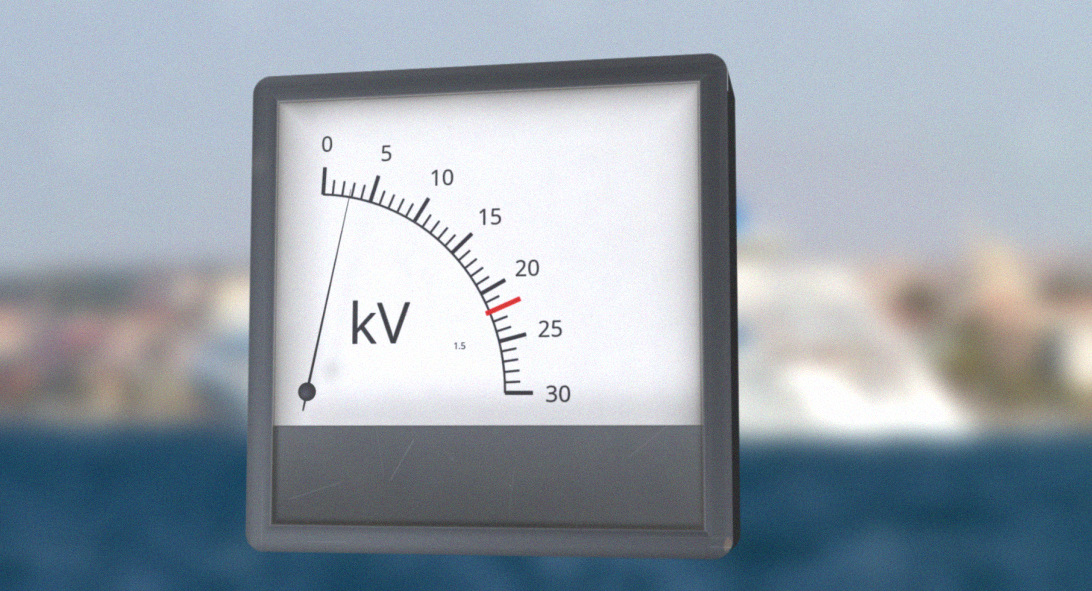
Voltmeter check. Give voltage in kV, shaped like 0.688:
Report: 3
